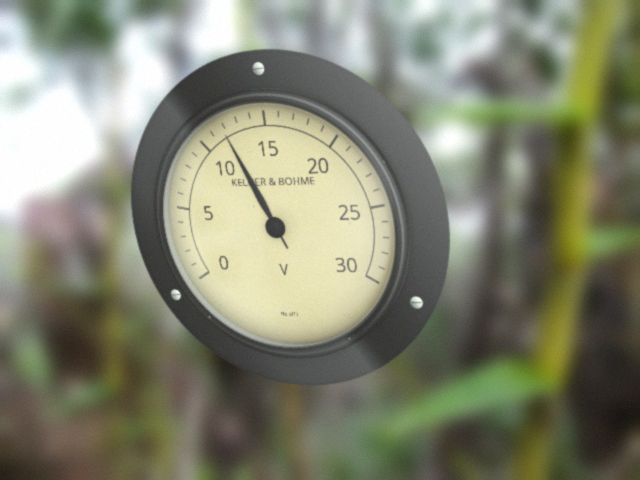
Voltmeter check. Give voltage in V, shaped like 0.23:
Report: 12
